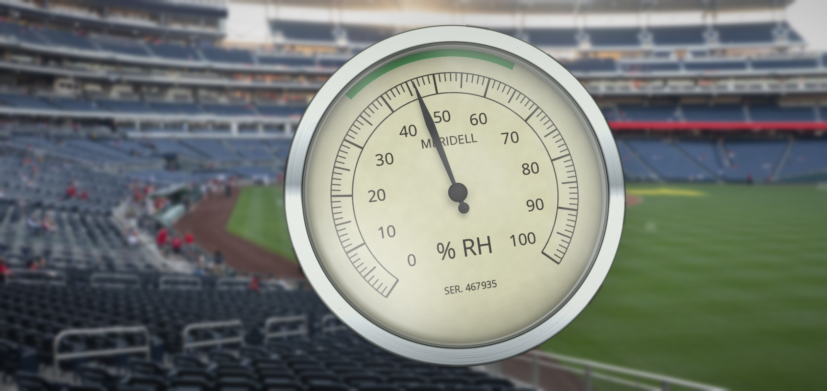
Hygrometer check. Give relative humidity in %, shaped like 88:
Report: 46
